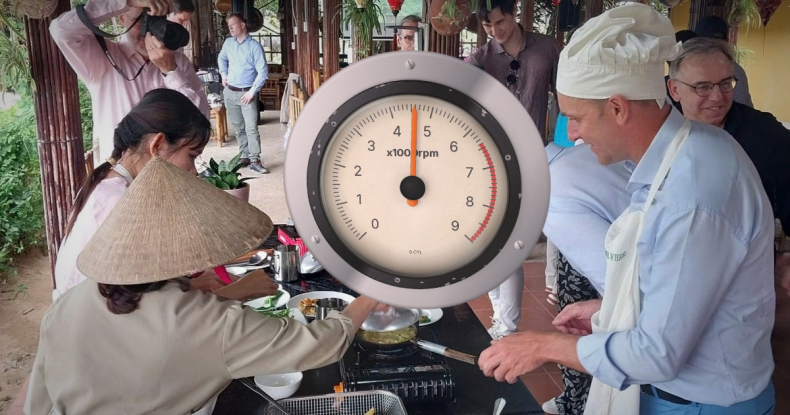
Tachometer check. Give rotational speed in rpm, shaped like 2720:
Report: 4600
